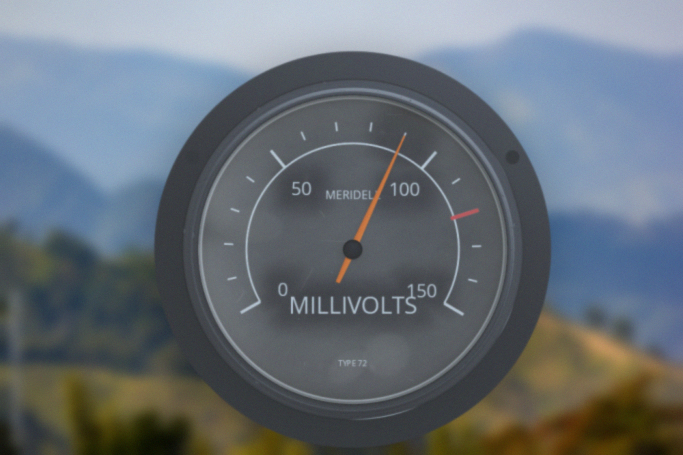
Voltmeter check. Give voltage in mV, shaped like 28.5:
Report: 90
